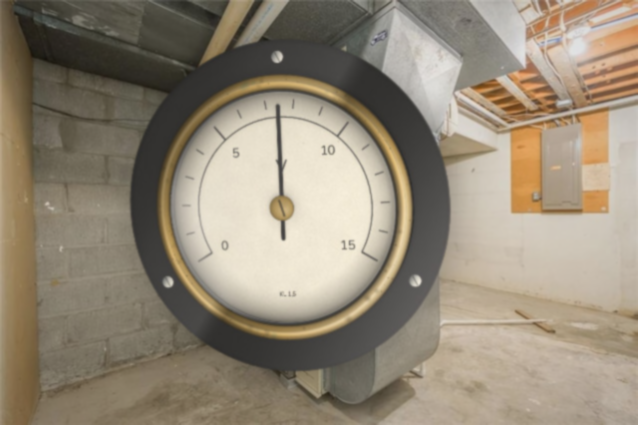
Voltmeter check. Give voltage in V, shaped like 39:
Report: 7.5
